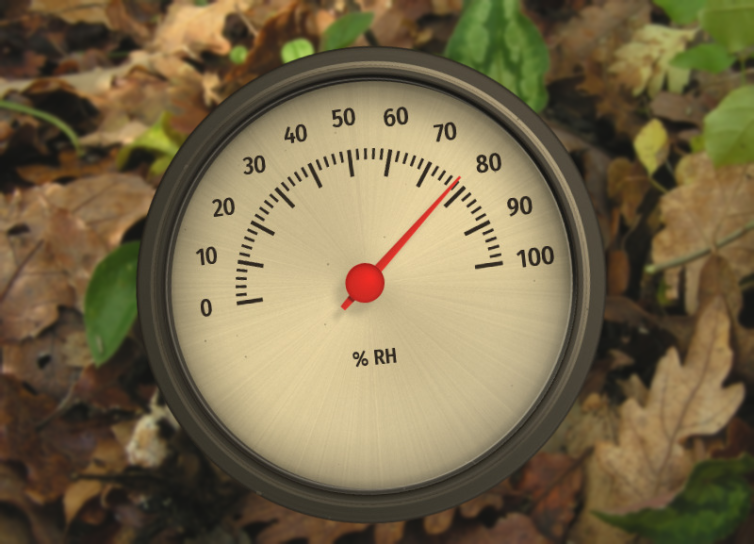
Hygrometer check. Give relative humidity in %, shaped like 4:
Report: 78
